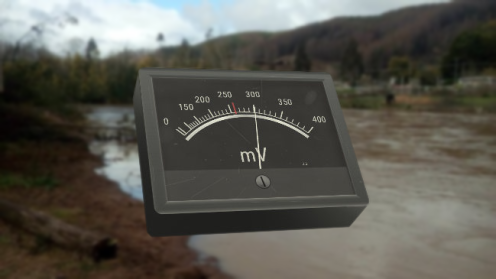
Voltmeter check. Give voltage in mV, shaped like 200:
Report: 300
